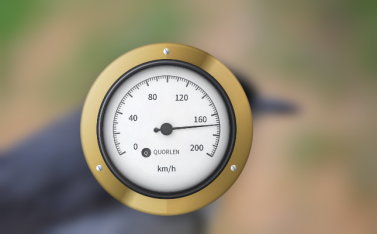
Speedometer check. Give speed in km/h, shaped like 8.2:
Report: 170
